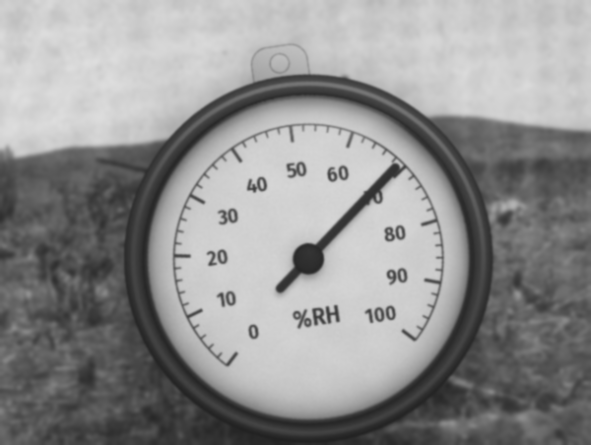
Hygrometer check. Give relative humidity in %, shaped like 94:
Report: 69
